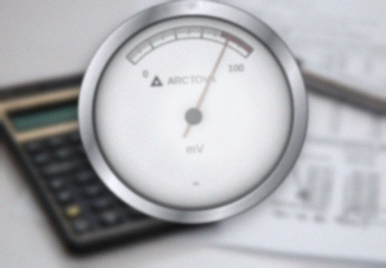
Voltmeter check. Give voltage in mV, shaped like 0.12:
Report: 80
